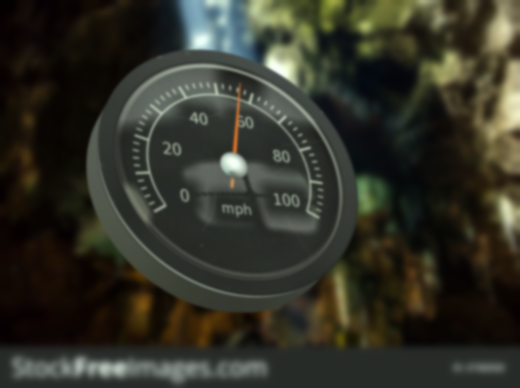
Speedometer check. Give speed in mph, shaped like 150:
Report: 56
